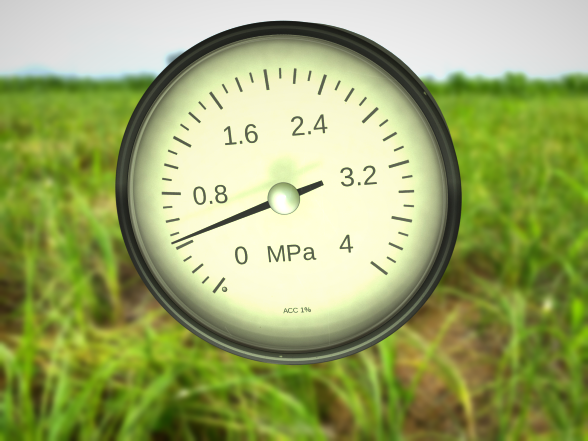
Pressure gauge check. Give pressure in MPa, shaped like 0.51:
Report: 0.45
